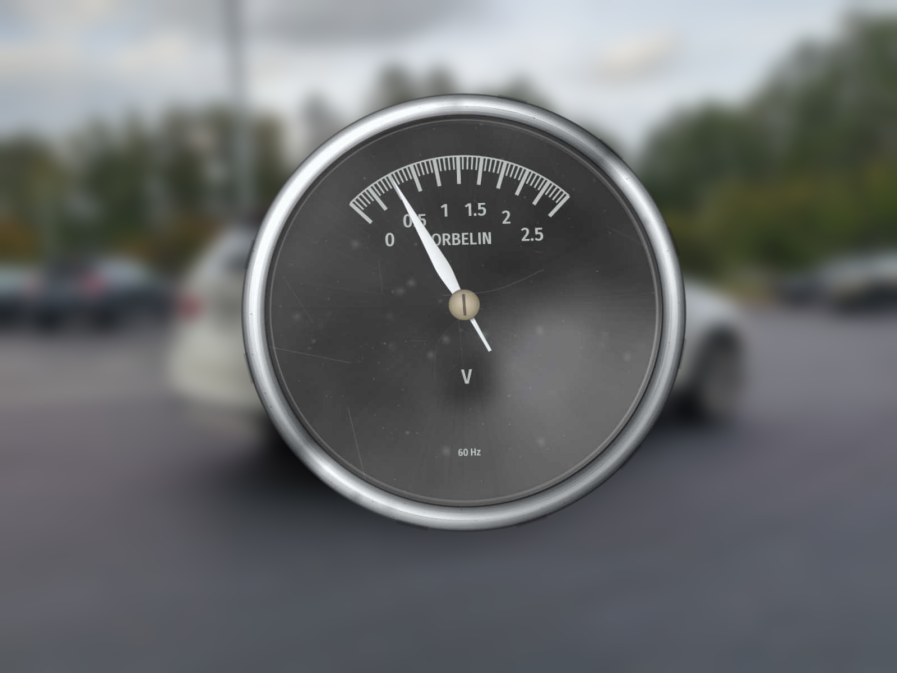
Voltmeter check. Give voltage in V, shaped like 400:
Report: 0.5
